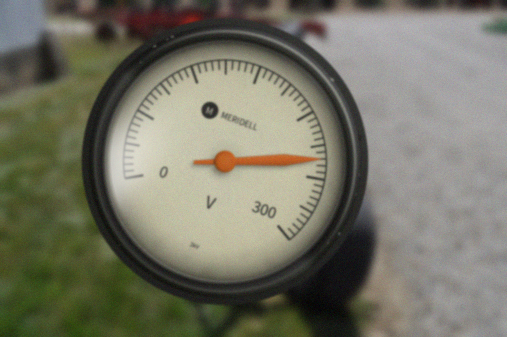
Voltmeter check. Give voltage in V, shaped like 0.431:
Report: 235
